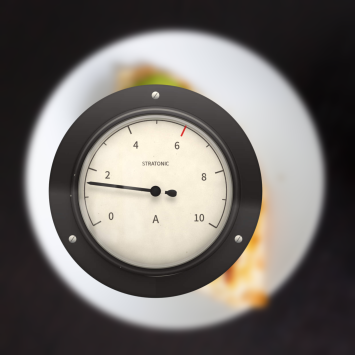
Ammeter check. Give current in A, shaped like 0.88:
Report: 1.5
